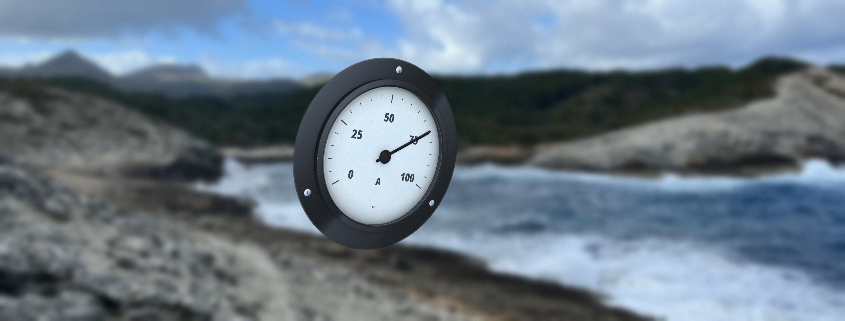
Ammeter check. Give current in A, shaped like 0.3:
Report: 75
